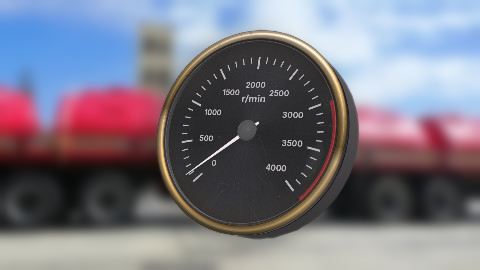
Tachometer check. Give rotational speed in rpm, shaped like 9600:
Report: 100
